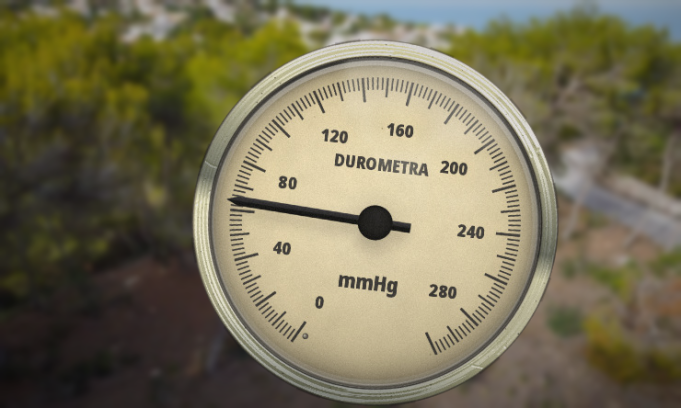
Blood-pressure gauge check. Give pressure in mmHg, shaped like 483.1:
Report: 64
